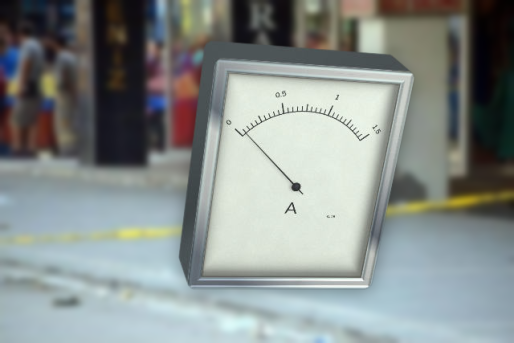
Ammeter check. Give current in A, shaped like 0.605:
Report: 0.05
